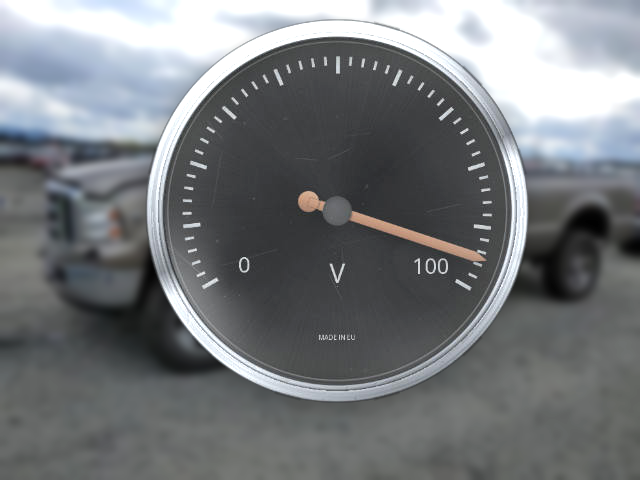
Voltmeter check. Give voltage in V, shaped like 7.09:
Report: 95
